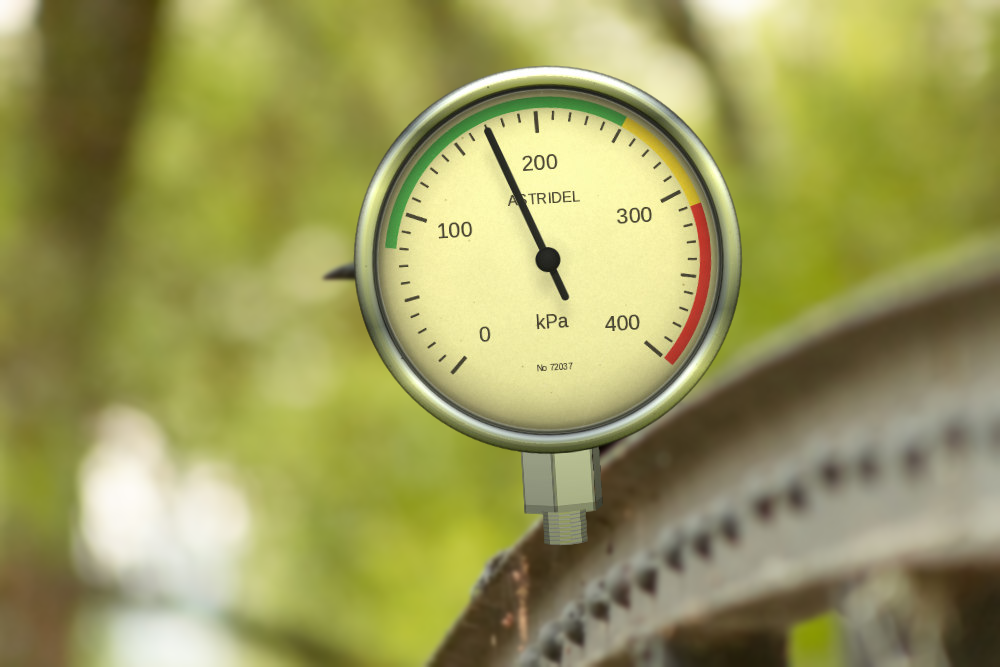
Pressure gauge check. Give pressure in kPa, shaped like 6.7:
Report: 170
